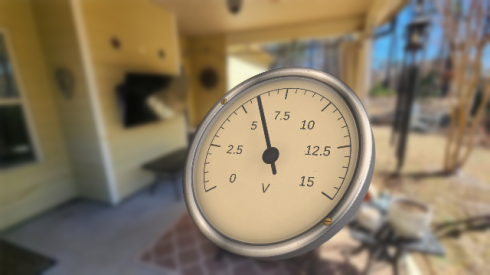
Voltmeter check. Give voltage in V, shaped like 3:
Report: 6
